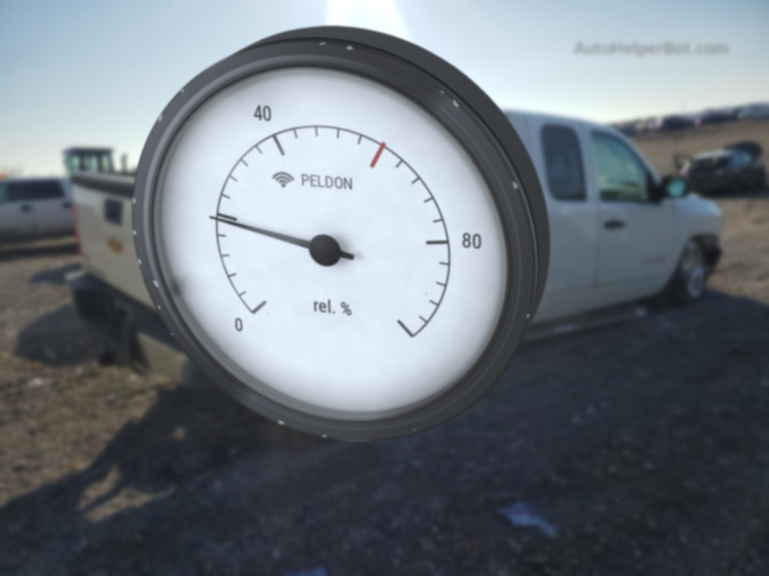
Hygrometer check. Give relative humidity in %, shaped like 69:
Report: 20
